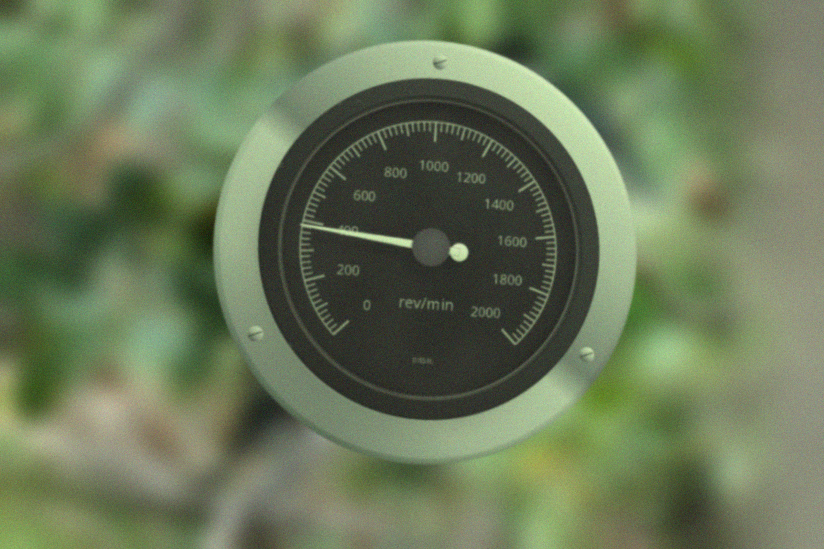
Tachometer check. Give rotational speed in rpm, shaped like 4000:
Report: 380
